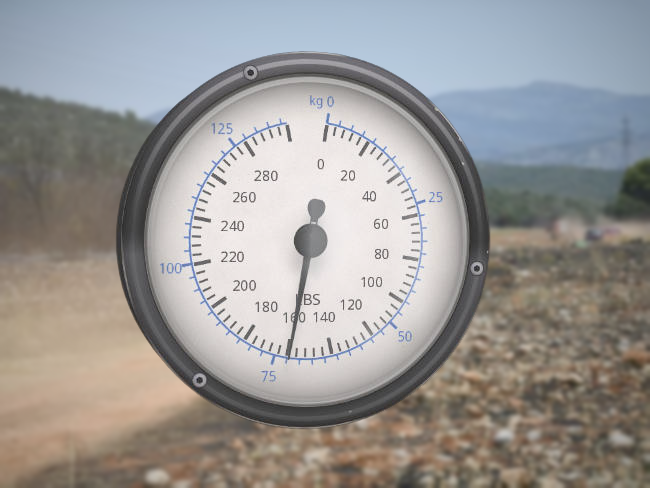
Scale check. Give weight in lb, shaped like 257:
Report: 160
